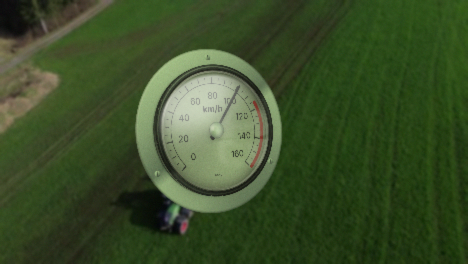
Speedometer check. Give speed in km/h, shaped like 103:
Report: 100
